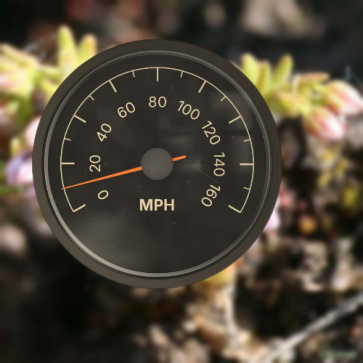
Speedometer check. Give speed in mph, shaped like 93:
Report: 10
